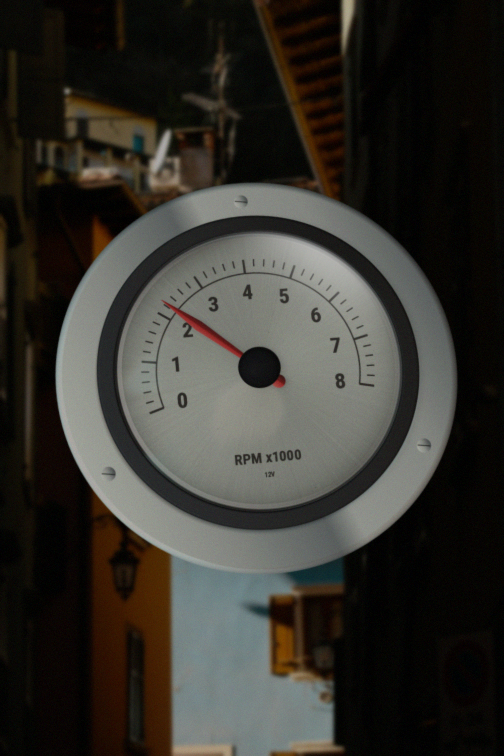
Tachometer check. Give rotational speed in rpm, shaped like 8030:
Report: 2200
